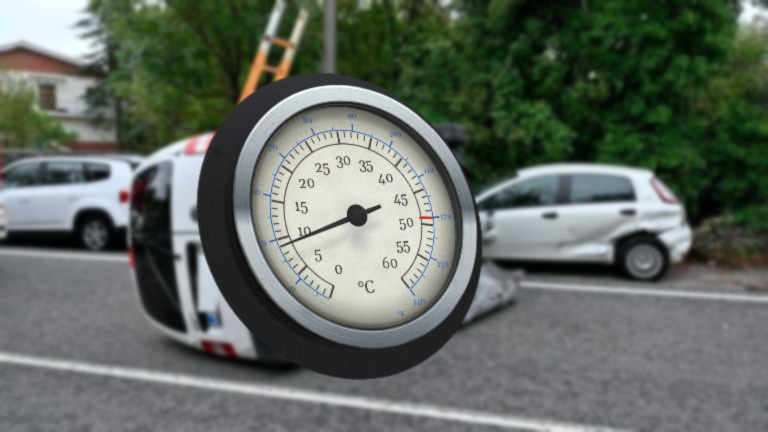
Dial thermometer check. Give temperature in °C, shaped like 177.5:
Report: 9
